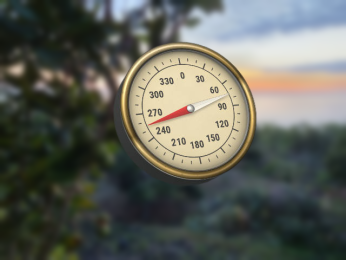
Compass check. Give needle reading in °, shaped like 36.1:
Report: 255
